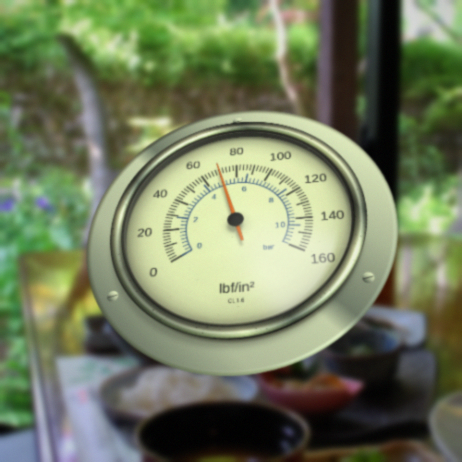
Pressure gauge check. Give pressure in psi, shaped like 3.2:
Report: 70
